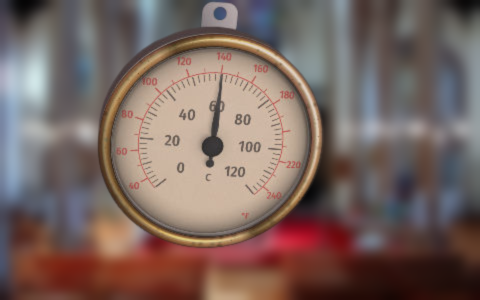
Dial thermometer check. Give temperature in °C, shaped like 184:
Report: 60
